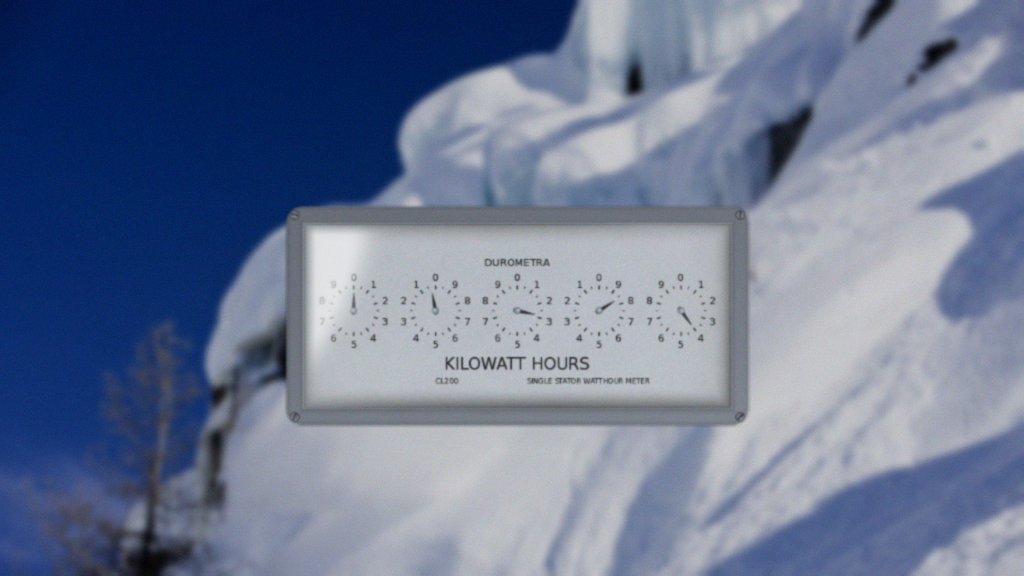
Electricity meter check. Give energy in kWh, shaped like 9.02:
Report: 284
